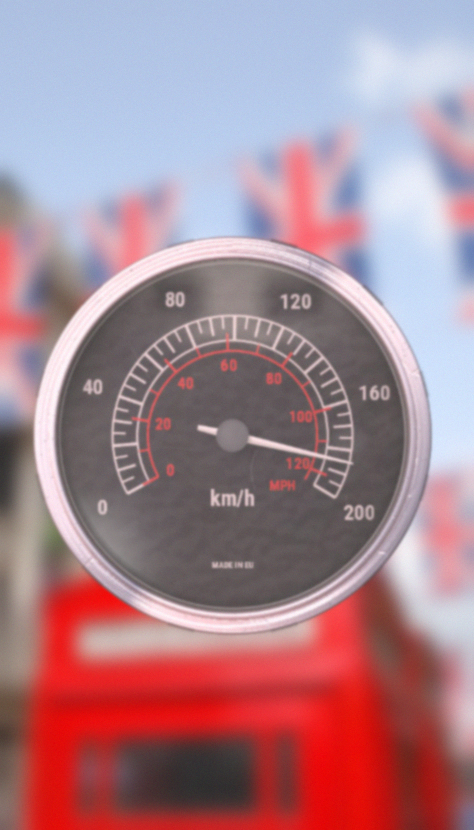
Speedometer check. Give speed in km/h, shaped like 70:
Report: 185
